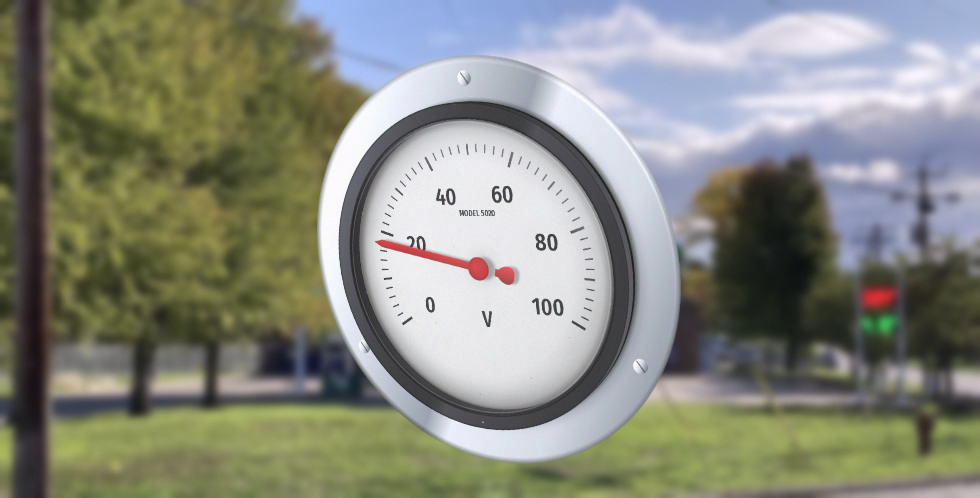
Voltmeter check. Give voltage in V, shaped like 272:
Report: 18
